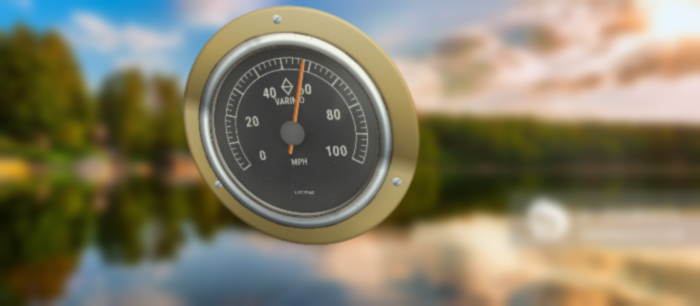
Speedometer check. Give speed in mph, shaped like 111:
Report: 58
